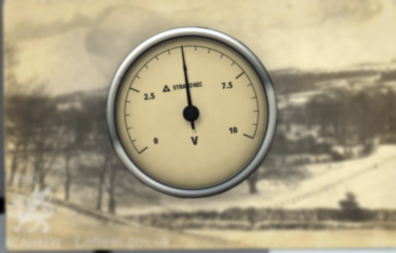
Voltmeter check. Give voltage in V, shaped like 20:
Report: 5
